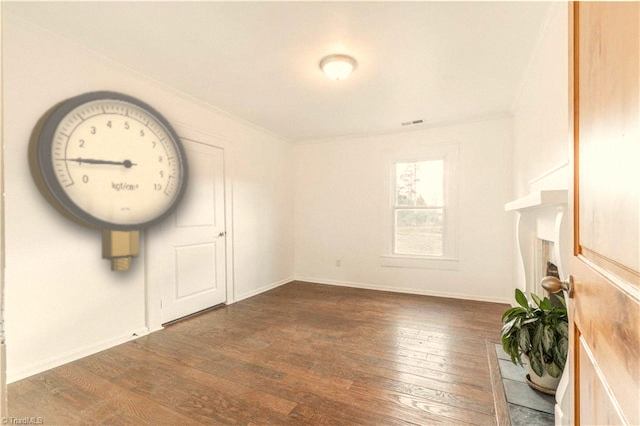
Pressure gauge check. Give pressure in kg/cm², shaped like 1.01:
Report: 1
